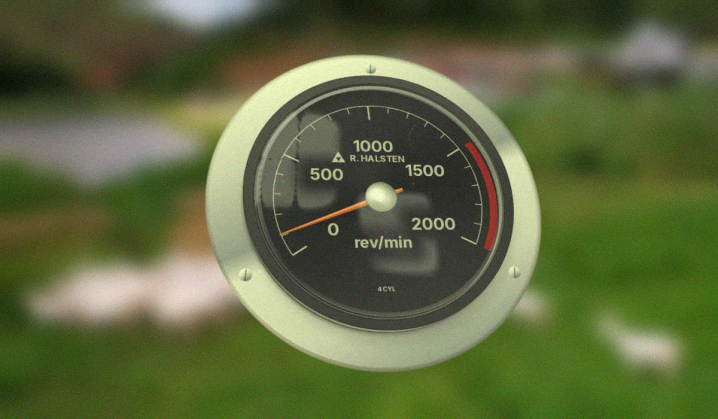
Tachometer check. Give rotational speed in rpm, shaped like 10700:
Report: 100
